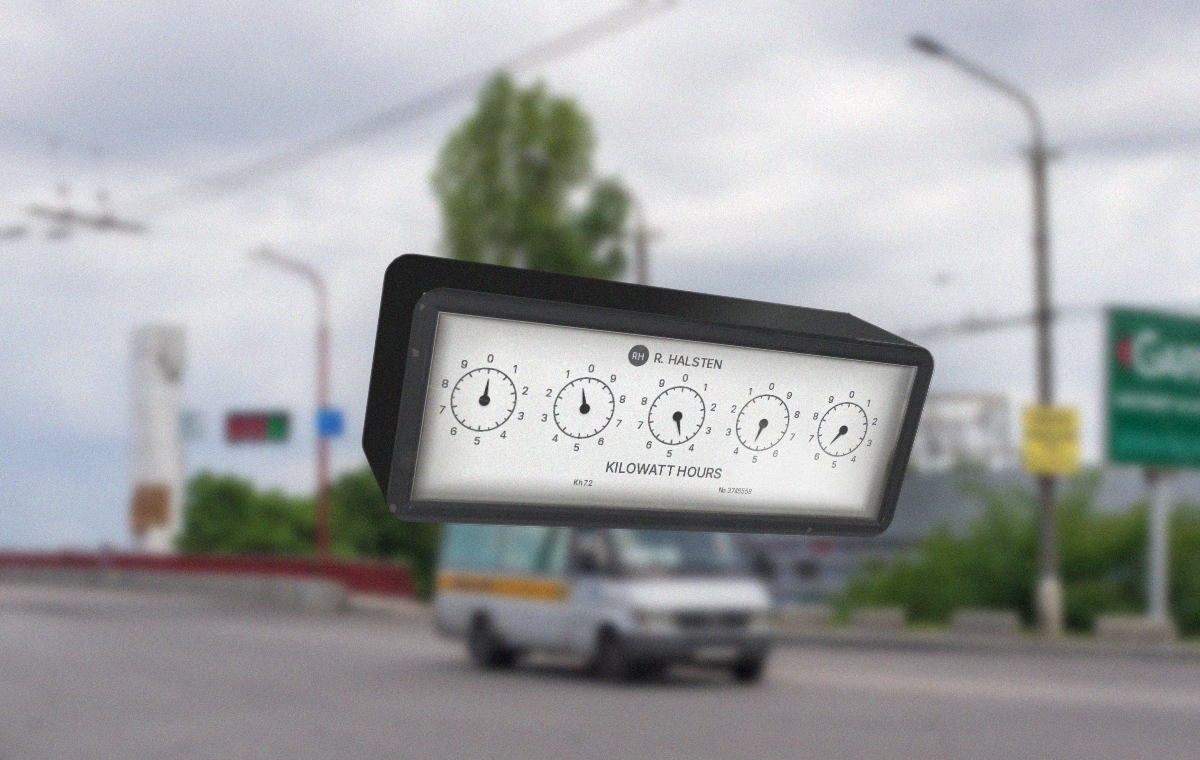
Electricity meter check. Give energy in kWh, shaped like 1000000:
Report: 446
